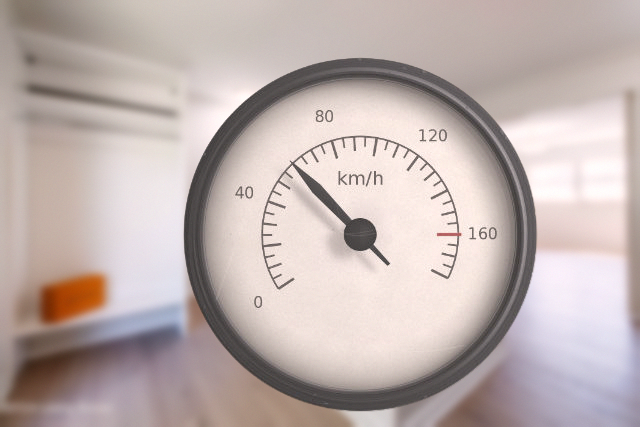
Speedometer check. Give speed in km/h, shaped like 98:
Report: 60
